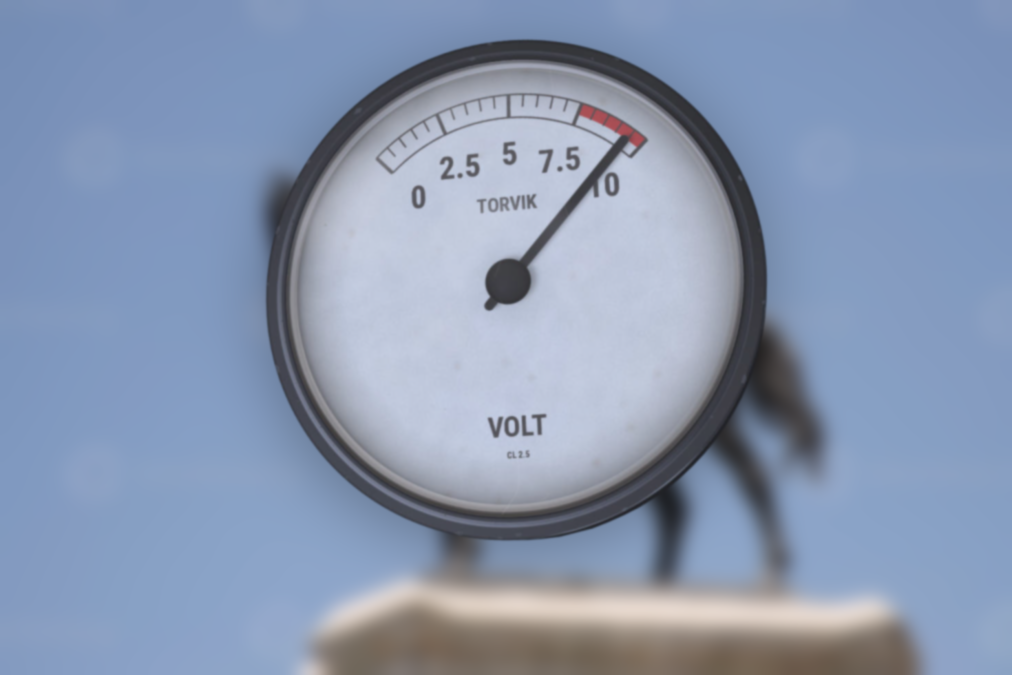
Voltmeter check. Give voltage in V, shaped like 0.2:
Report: 9.5
